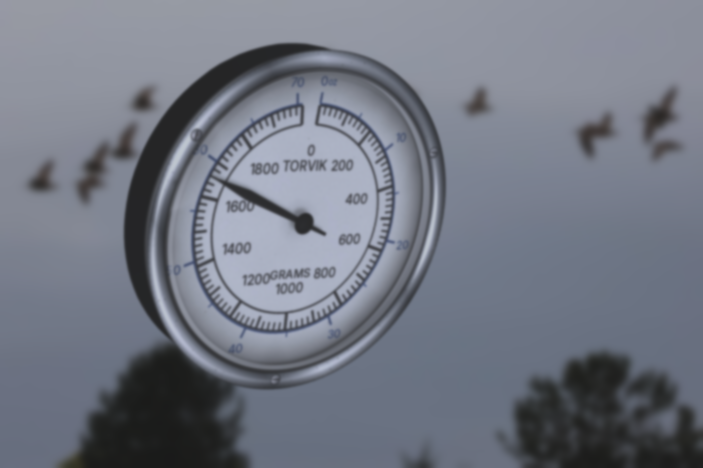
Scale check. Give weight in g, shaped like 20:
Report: 1660
